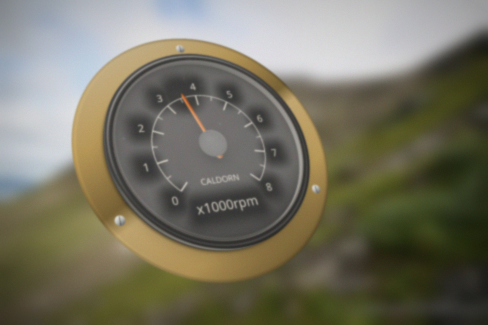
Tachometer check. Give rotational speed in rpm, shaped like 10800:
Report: 3500
